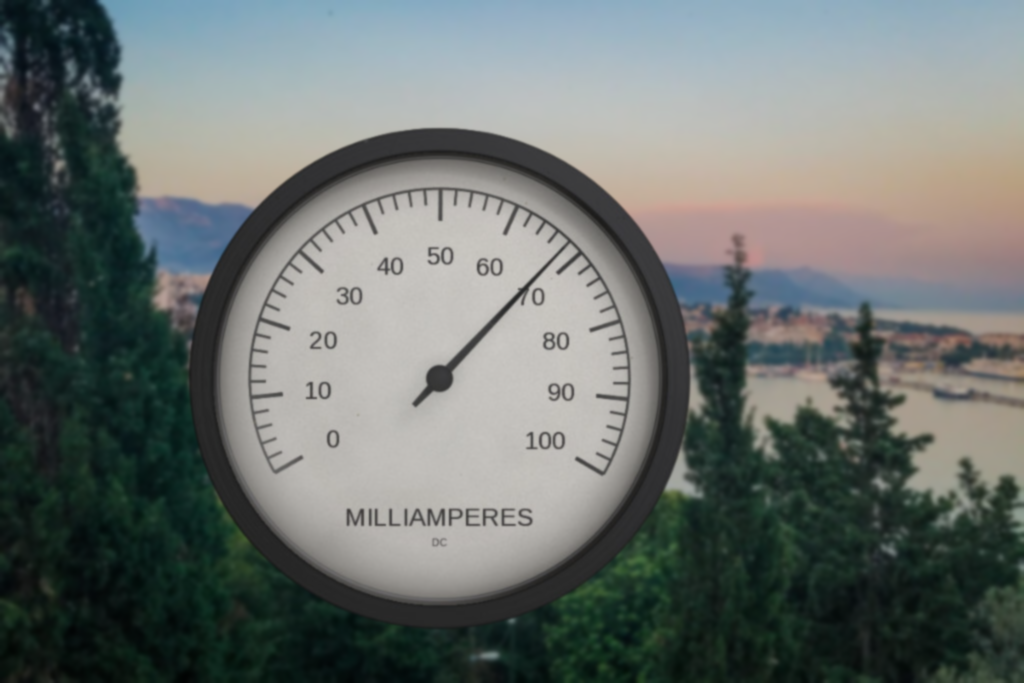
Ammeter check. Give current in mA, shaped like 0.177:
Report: 68
